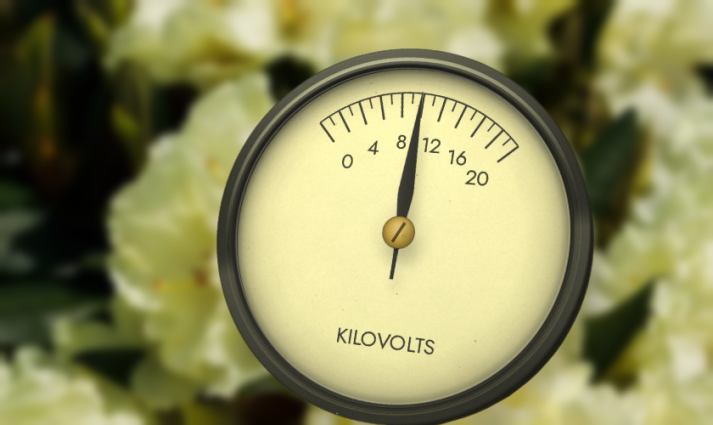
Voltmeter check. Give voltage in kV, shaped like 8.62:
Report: 10
